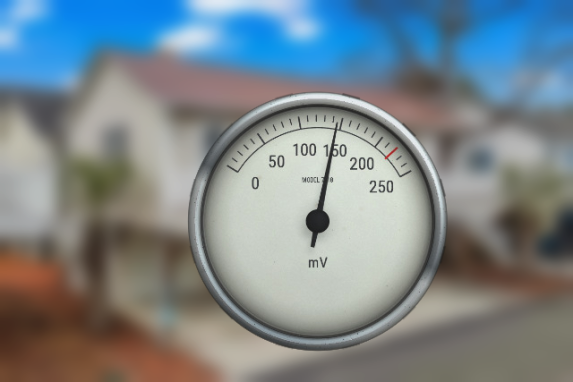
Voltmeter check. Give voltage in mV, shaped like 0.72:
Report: 145
